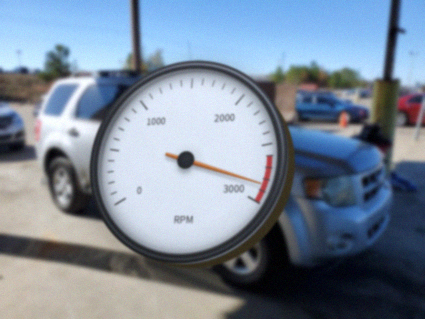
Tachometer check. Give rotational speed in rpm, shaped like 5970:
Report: 2850
